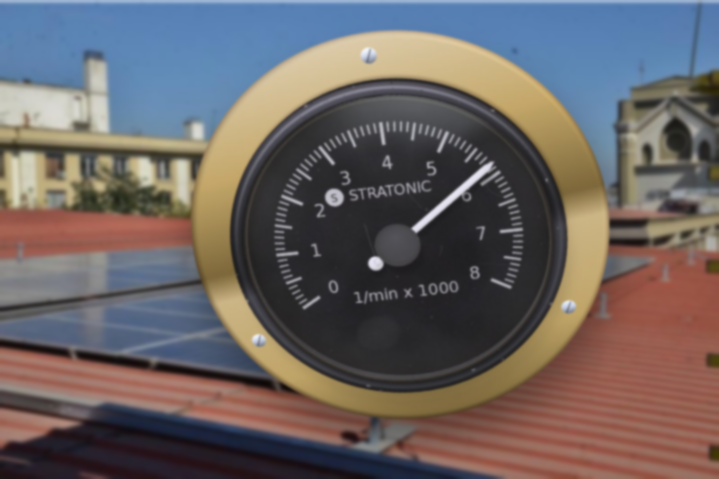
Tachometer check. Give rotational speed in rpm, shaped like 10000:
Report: 5800
